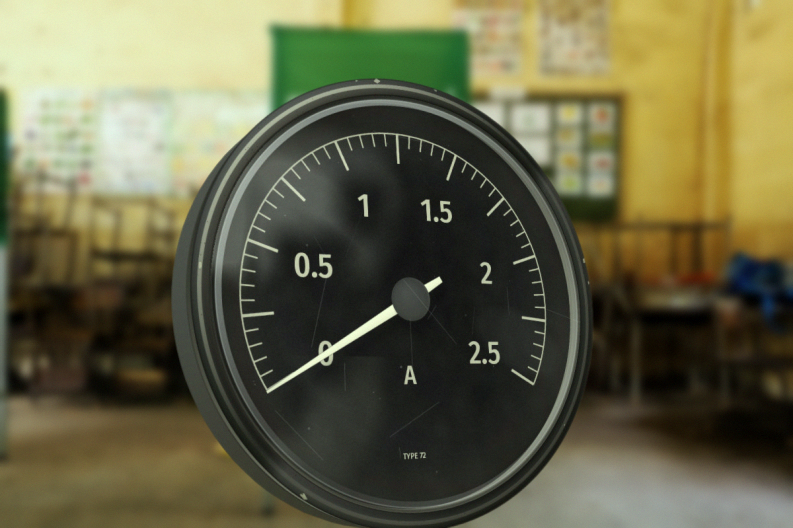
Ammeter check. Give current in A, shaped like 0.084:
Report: 0
